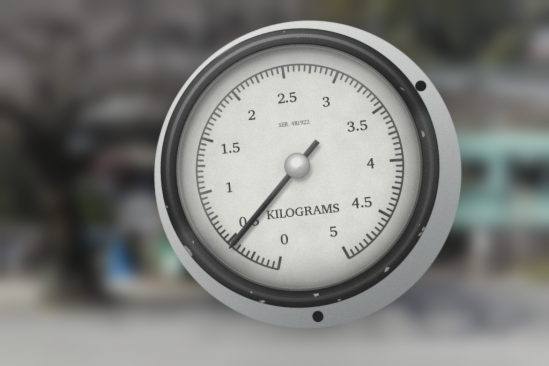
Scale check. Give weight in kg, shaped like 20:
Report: 0.45
